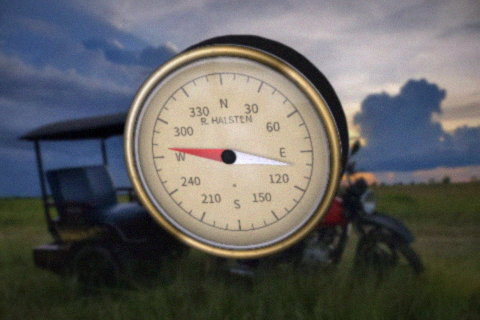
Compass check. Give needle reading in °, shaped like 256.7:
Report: 280
